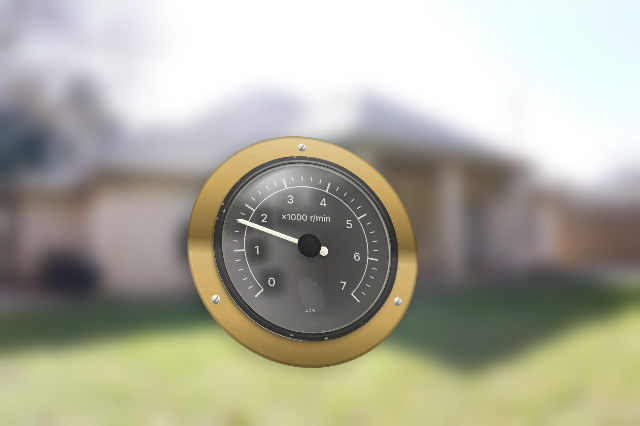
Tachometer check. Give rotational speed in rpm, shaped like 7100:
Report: 1600
